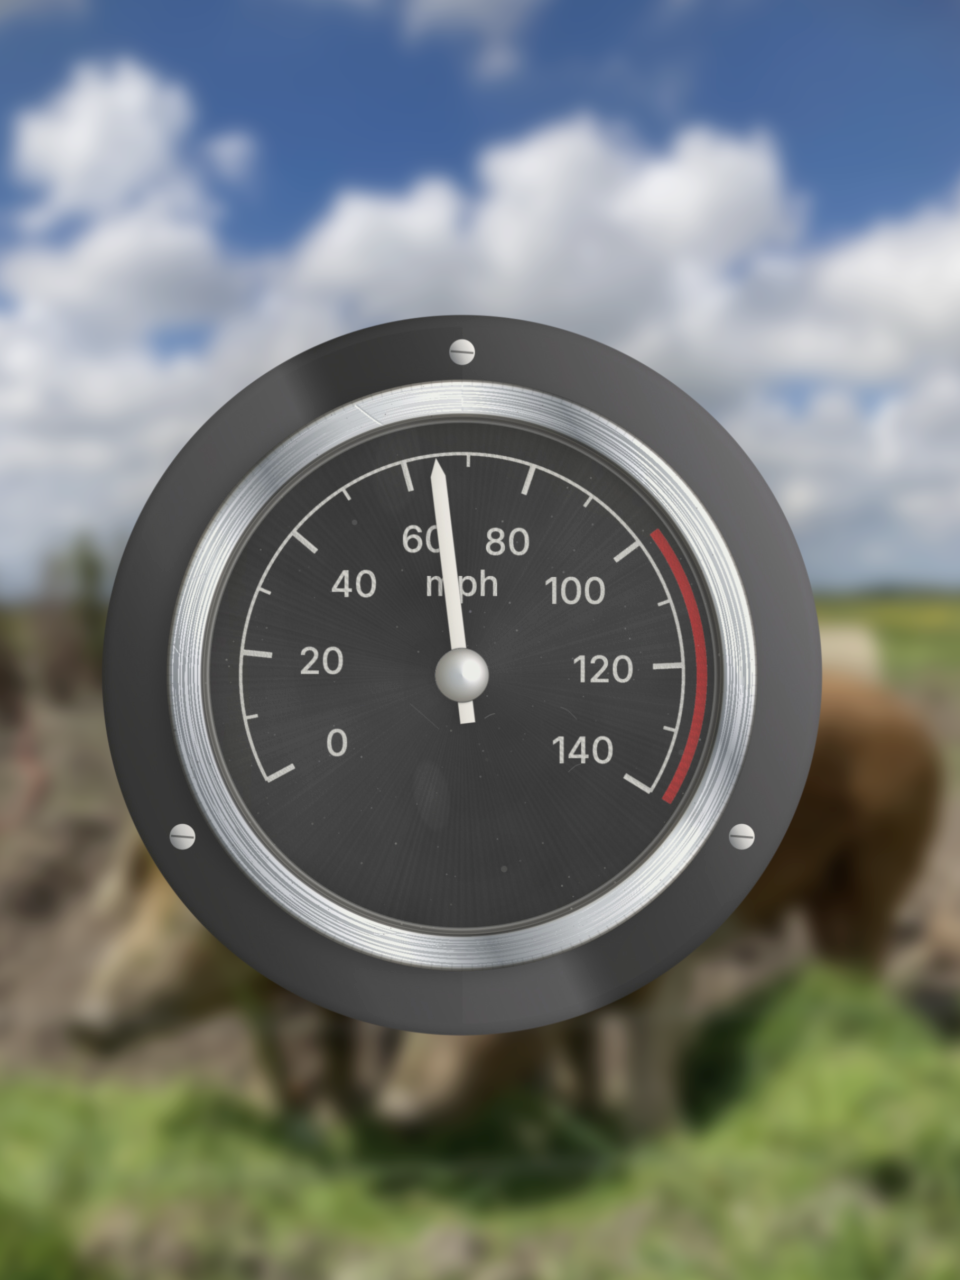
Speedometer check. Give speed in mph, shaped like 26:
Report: 65
